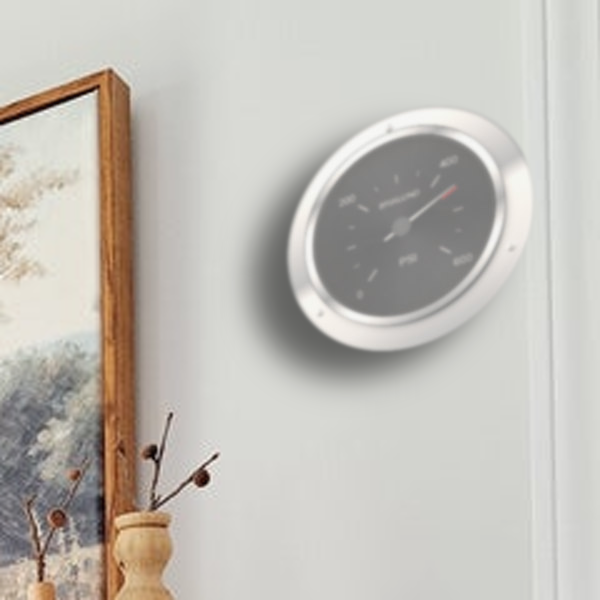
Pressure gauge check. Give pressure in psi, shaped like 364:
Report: 450
